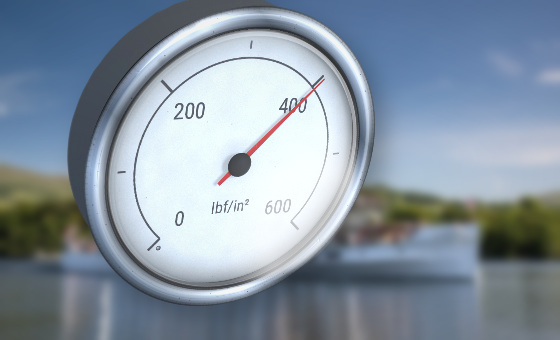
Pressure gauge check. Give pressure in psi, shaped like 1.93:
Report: 400
